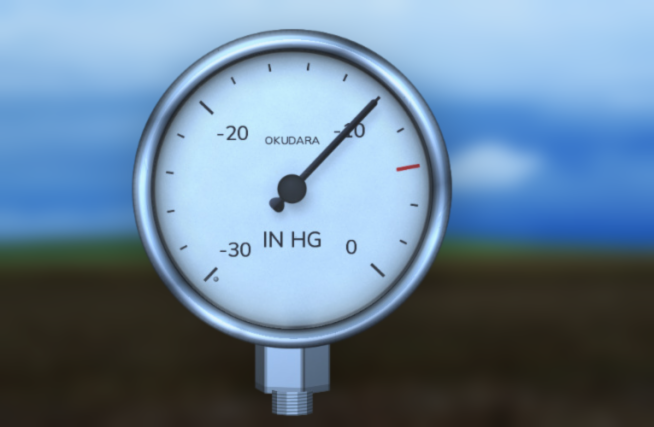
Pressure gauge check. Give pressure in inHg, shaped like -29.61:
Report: -10
